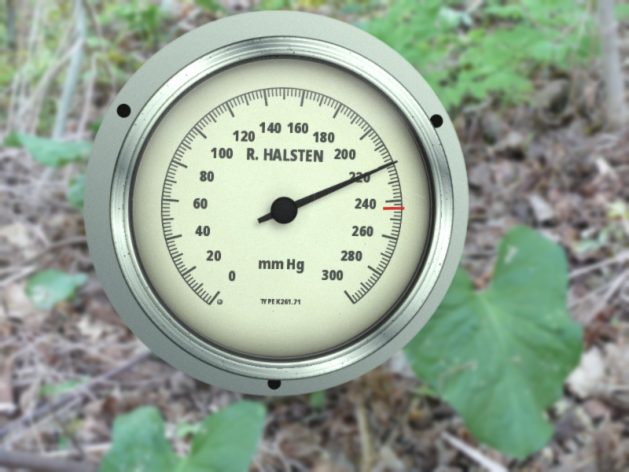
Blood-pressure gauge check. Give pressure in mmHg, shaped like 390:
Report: 220
